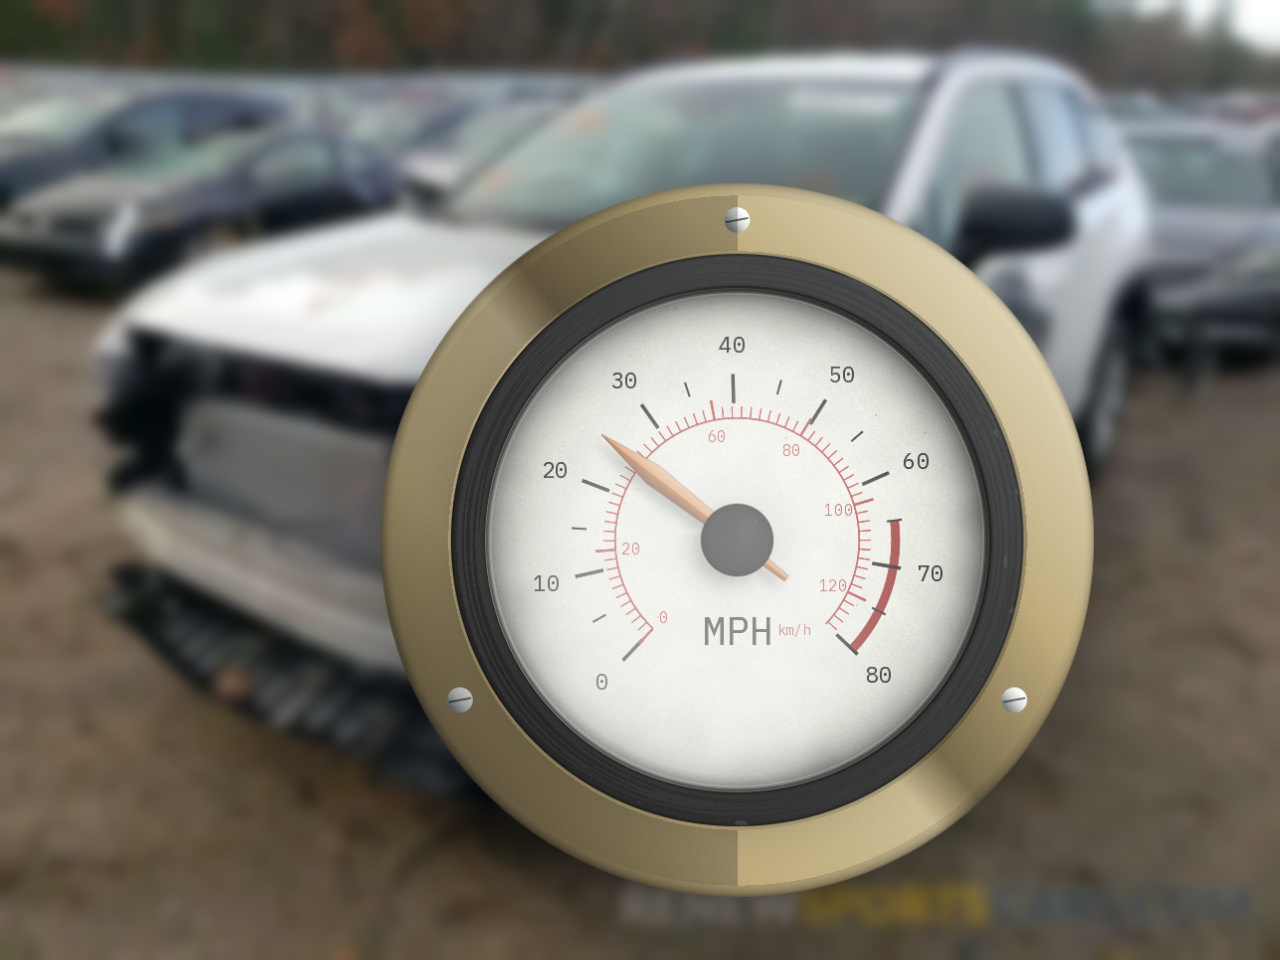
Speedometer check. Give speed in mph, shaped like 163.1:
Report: 25
